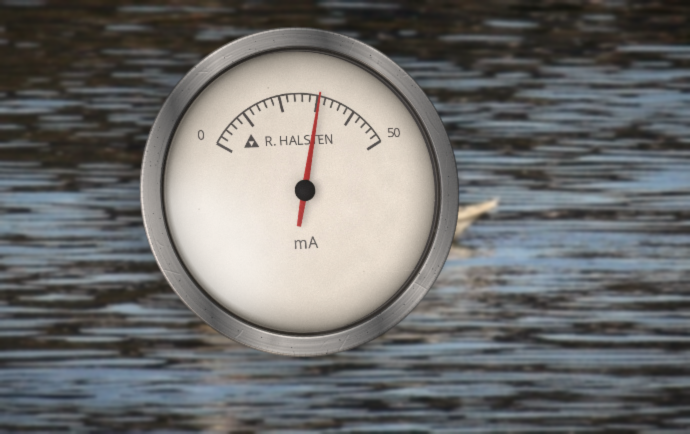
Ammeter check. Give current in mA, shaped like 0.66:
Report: 30
